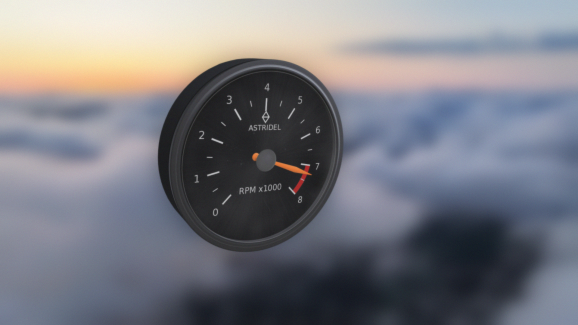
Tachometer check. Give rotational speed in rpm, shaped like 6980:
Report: 7250
